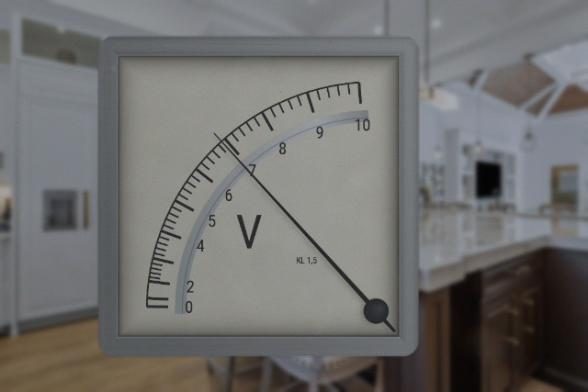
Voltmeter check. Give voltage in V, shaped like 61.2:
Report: 6.9
